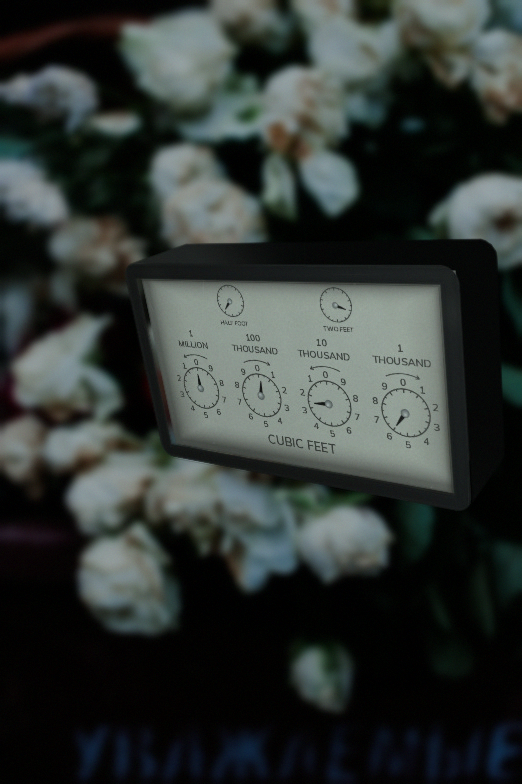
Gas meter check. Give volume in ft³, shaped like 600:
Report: 2600
